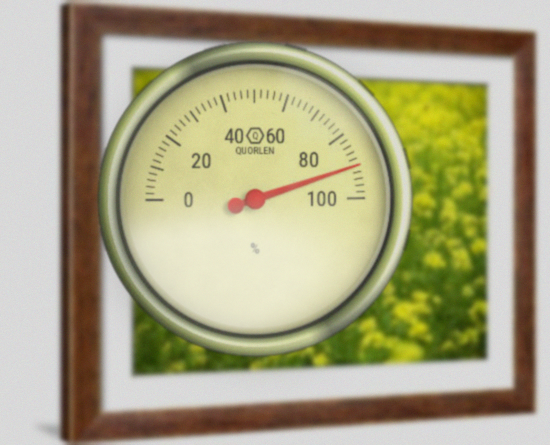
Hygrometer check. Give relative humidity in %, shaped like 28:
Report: 90
